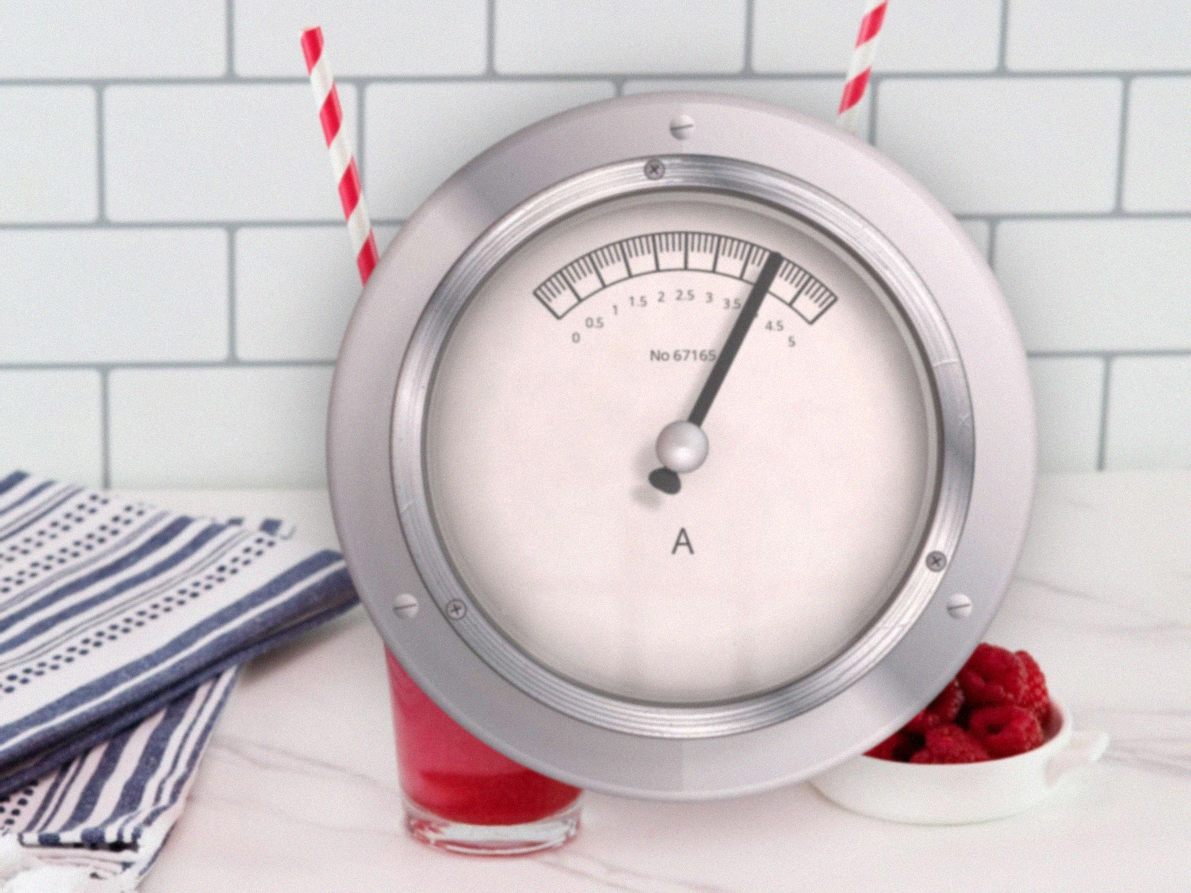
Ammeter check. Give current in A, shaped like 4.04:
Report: 3.9
